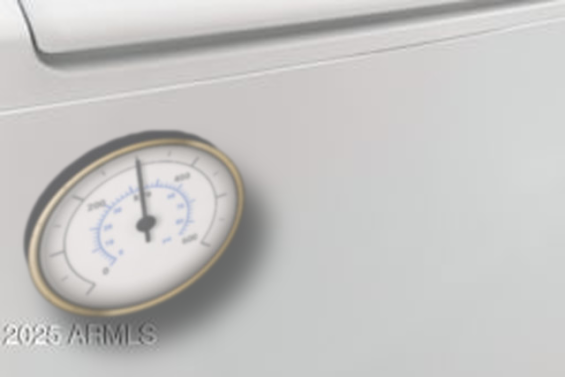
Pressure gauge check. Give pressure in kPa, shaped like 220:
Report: 300
